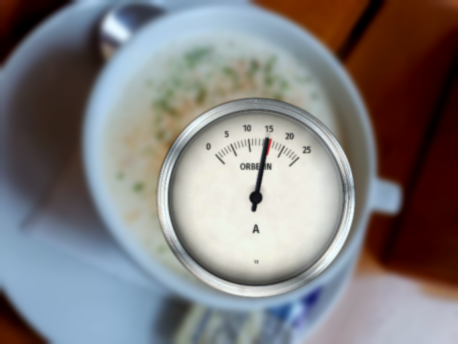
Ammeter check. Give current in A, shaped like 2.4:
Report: 15
